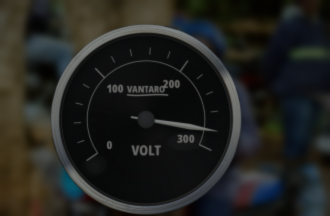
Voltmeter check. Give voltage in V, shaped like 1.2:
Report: 280
